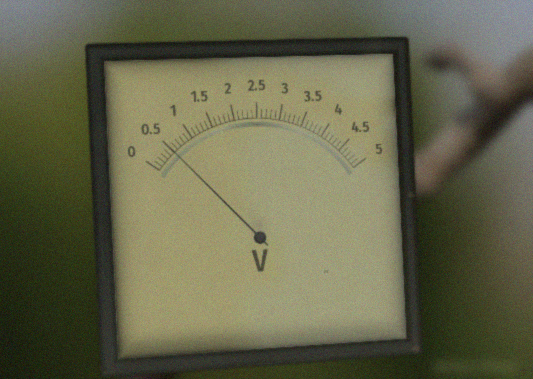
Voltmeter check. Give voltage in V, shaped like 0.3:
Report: 0.5
